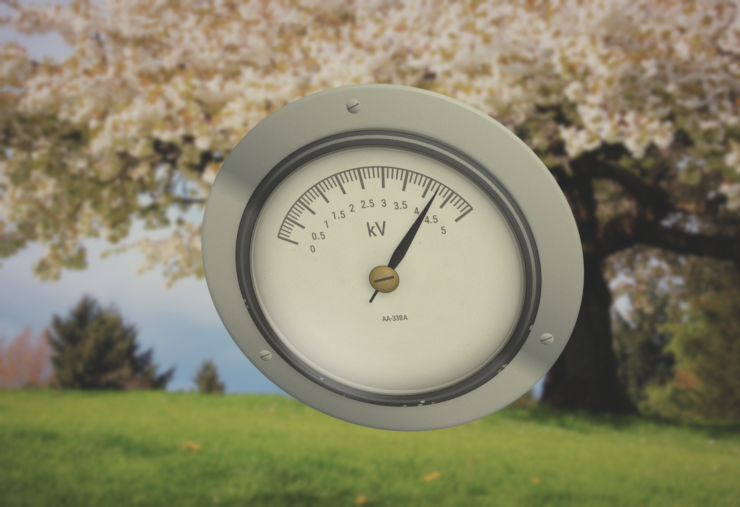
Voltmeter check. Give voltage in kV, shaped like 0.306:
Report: 4.2
